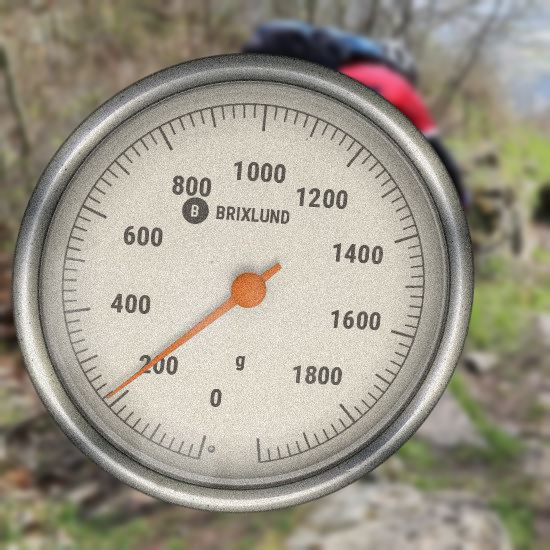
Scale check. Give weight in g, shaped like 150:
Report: 220
